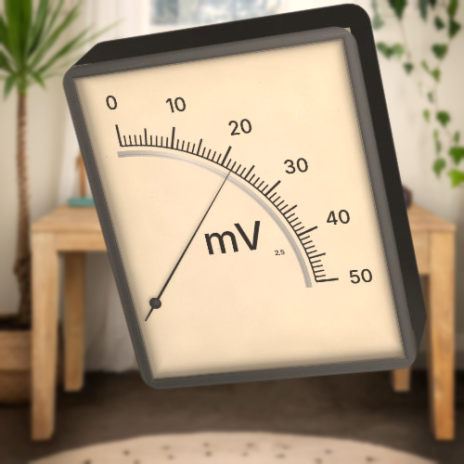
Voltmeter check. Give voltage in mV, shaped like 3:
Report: 22
